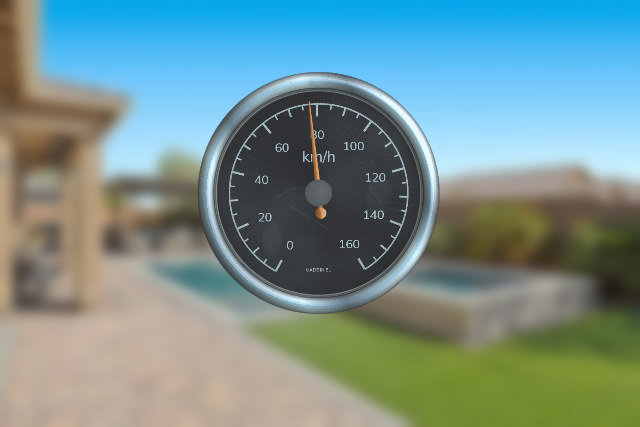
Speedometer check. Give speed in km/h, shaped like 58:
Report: 77.5
